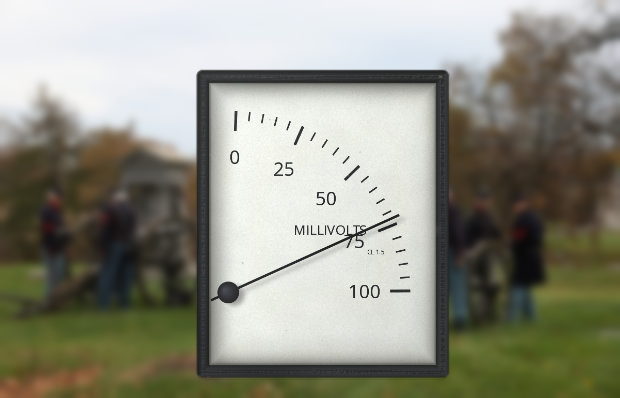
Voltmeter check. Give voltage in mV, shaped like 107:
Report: 72.5
